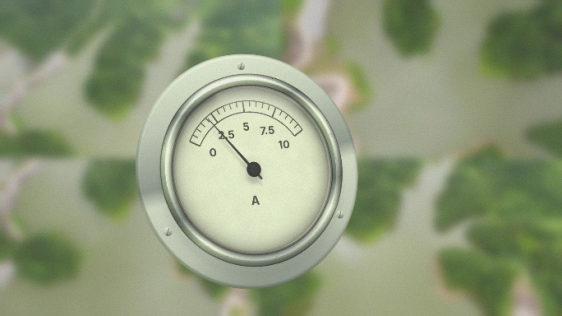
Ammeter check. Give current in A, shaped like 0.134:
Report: 2
